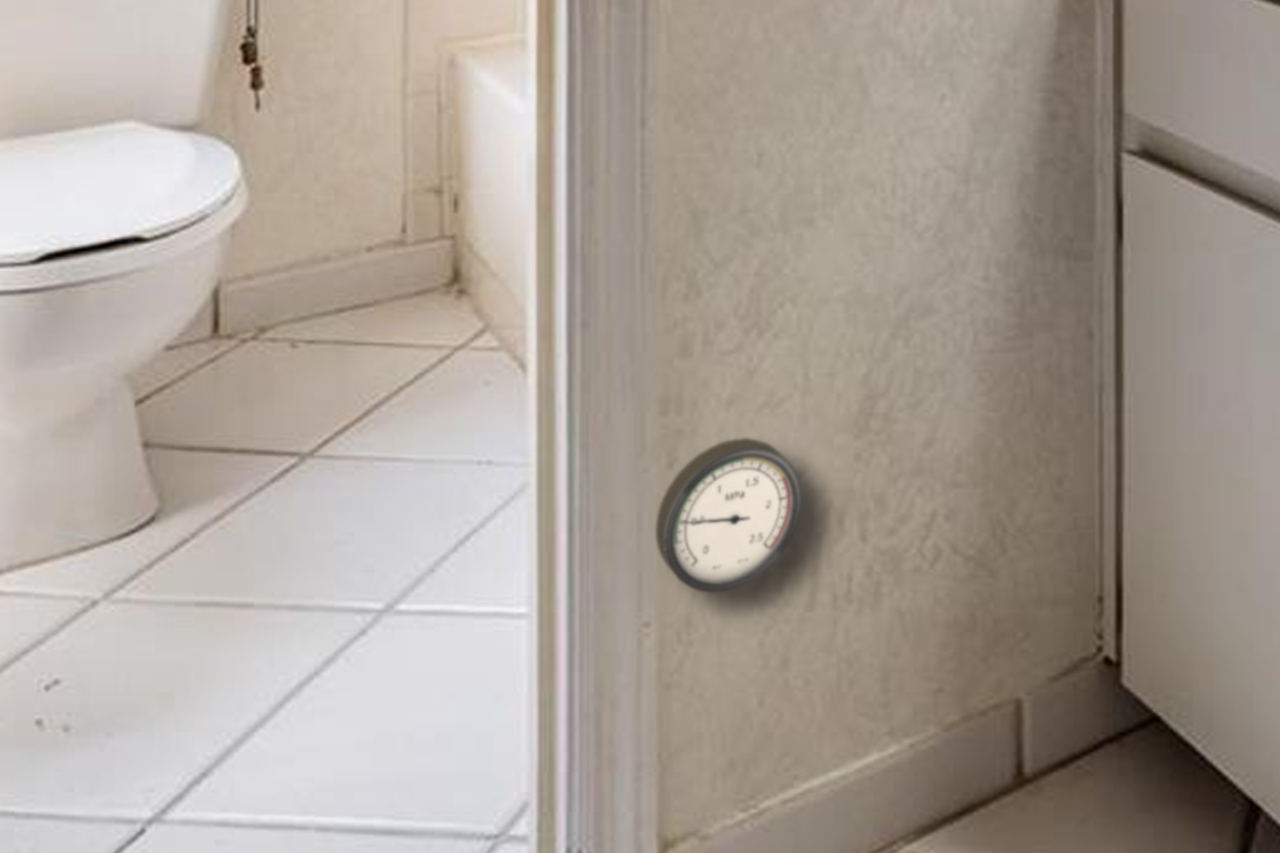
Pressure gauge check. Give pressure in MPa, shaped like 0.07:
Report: 0.5
